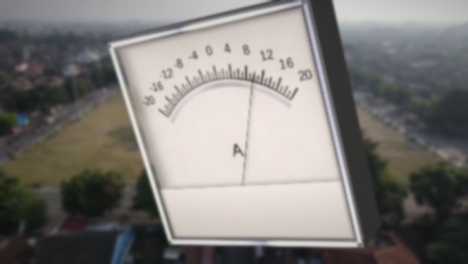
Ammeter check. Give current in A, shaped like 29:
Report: 10
